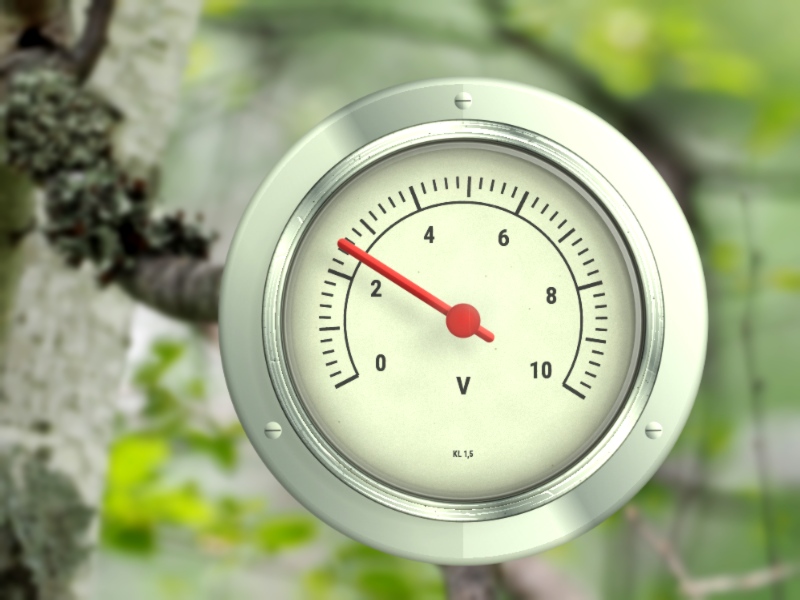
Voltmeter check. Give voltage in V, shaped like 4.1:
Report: 2.5
